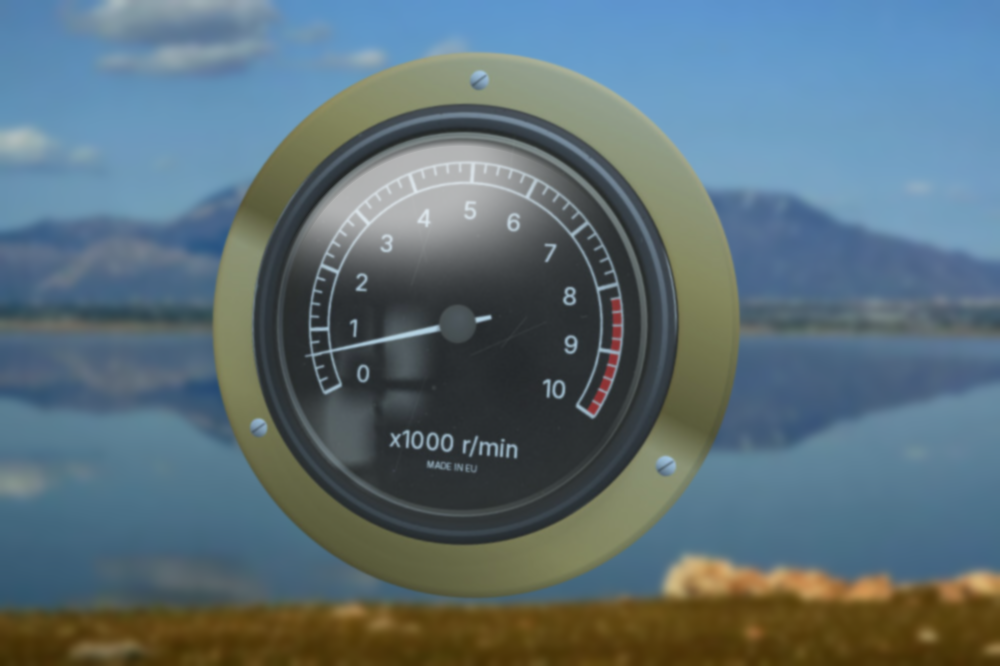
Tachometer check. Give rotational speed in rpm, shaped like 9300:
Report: 600
